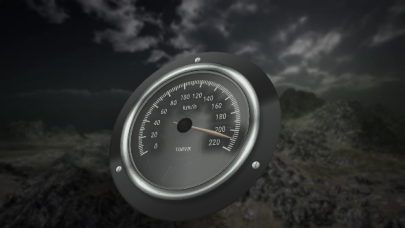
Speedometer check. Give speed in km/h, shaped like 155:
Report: 210
